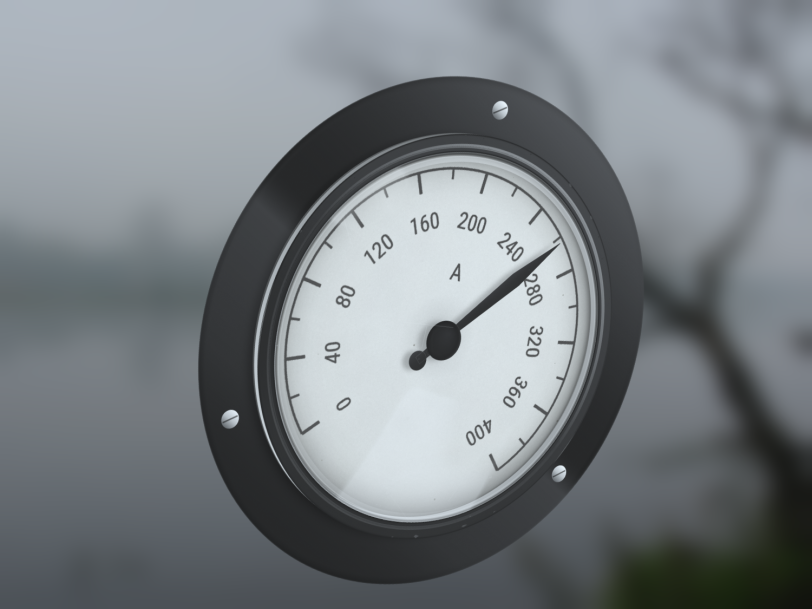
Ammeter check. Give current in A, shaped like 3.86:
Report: 260
